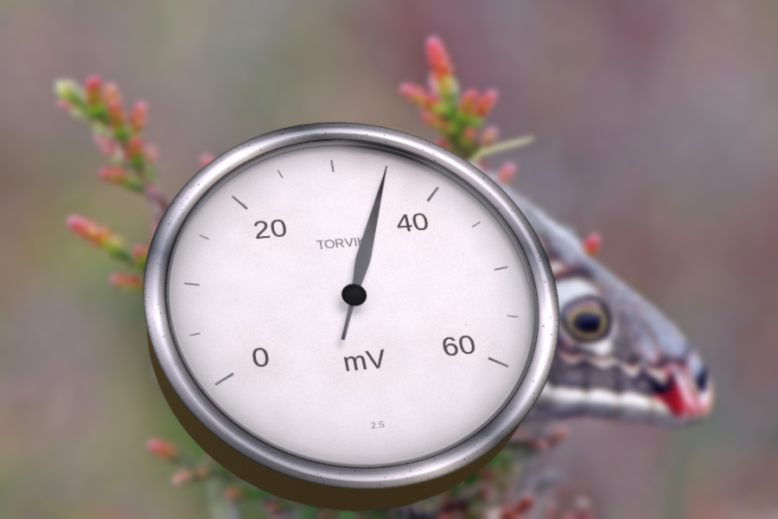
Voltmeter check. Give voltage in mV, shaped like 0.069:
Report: 35
